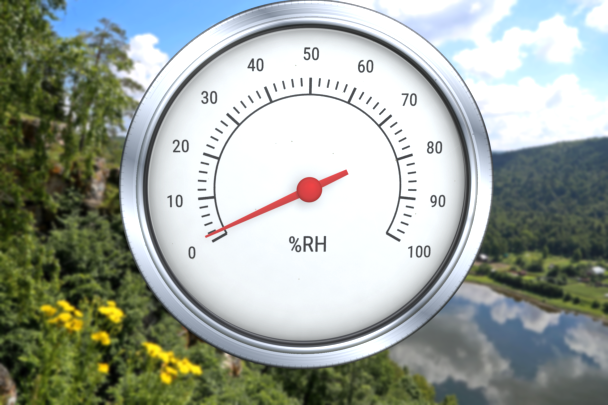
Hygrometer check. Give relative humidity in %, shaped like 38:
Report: 2
